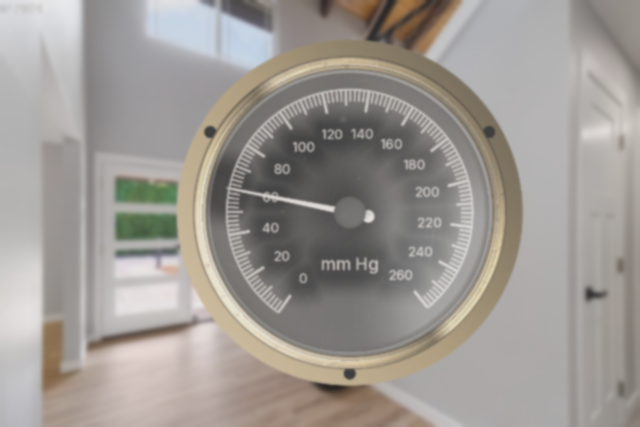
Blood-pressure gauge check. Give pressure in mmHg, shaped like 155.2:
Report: 60
